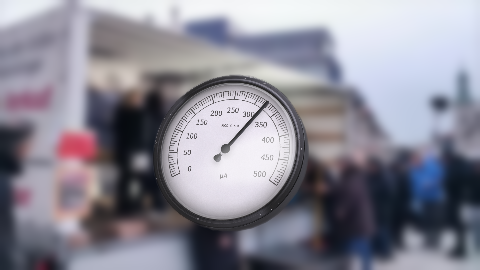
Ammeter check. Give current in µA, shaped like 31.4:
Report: 325
